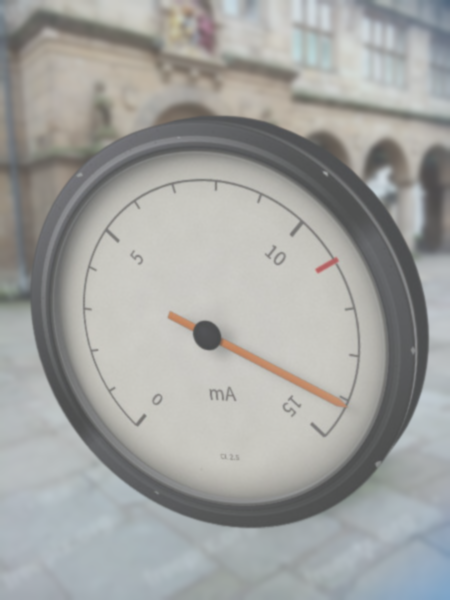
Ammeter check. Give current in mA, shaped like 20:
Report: 14
